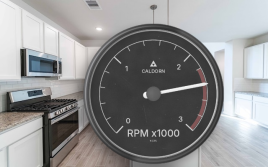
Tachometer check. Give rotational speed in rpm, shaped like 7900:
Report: 2400
